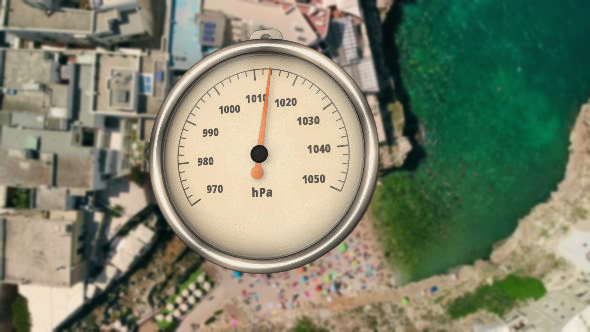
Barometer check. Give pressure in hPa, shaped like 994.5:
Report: 1014
